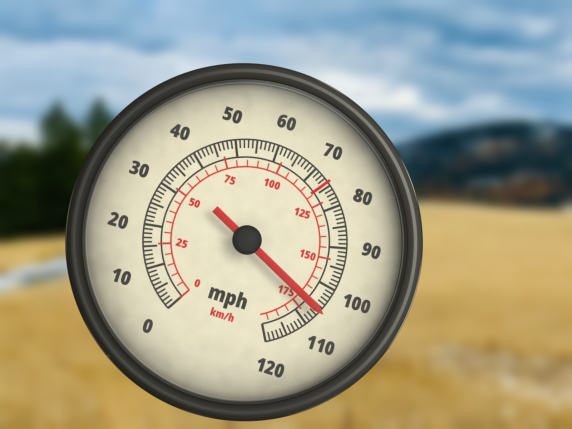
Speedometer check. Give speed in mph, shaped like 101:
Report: 106
